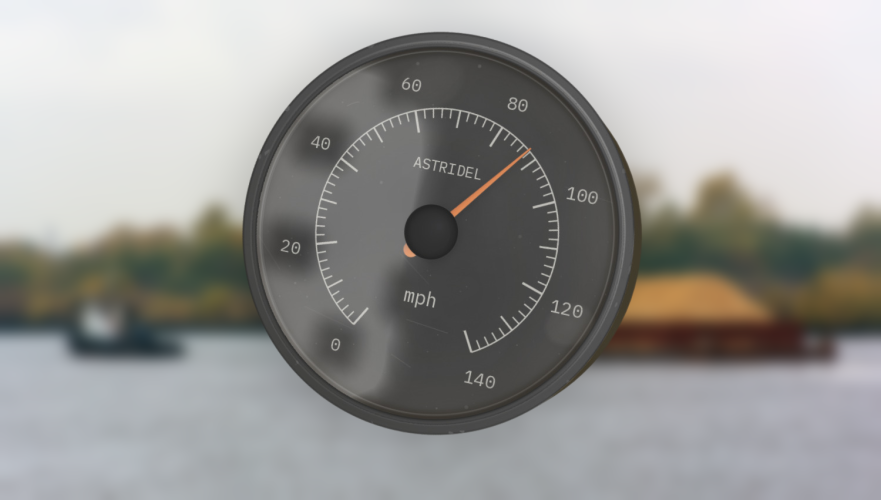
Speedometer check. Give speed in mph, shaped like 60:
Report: 88
